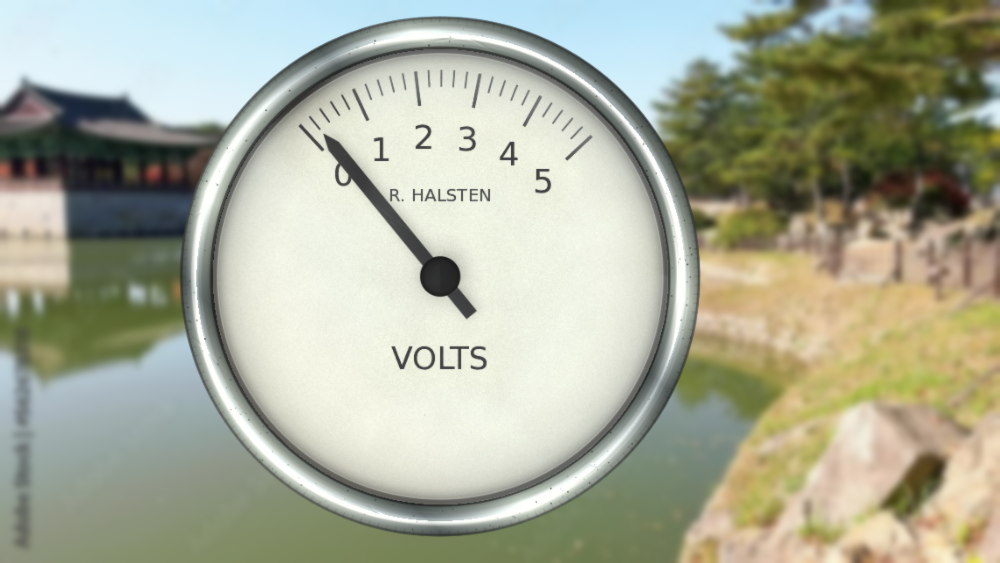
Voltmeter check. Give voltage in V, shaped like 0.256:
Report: 0.2
